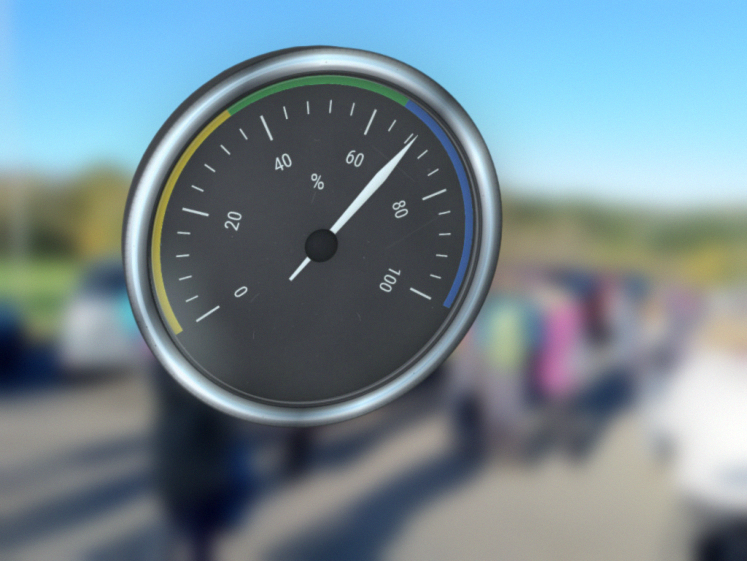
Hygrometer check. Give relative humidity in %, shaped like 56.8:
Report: 68
